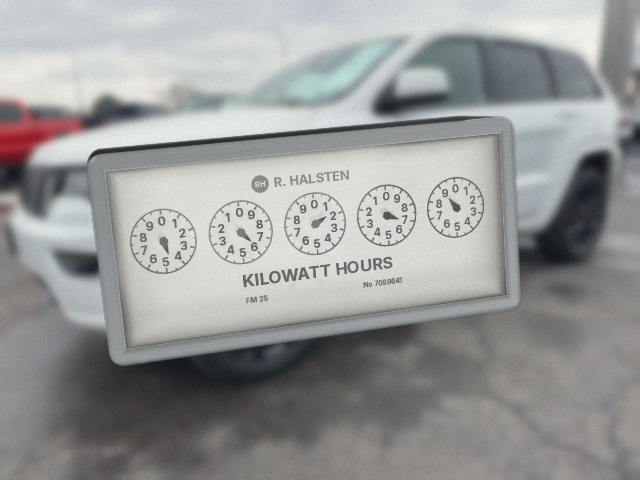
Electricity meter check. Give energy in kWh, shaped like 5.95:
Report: 46169
